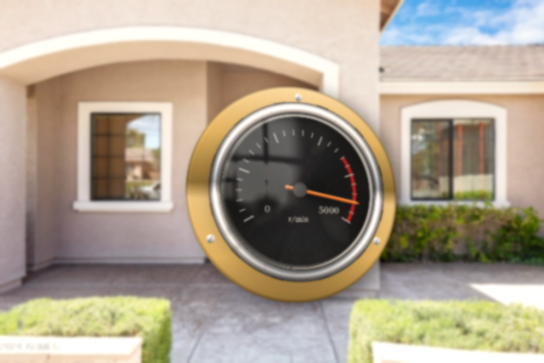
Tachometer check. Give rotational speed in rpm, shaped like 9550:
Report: 4600
